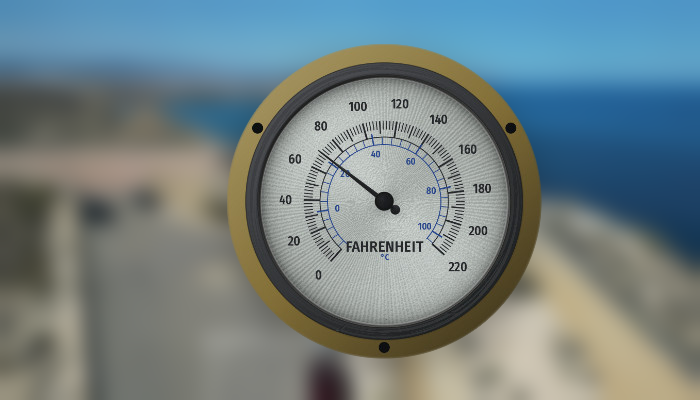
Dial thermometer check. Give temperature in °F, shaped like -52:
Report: 70
